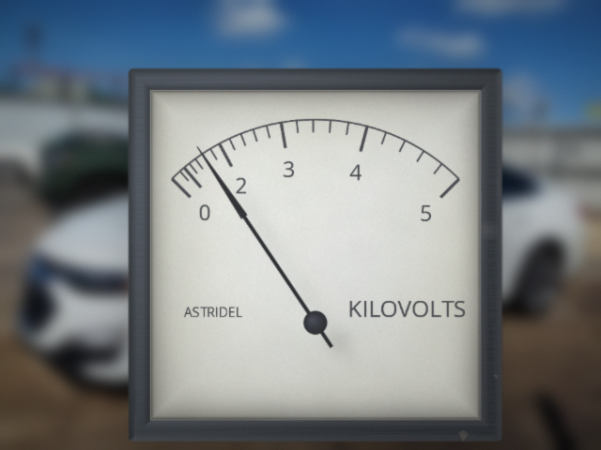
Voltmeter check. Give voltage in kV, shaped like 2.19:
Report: 1.6
